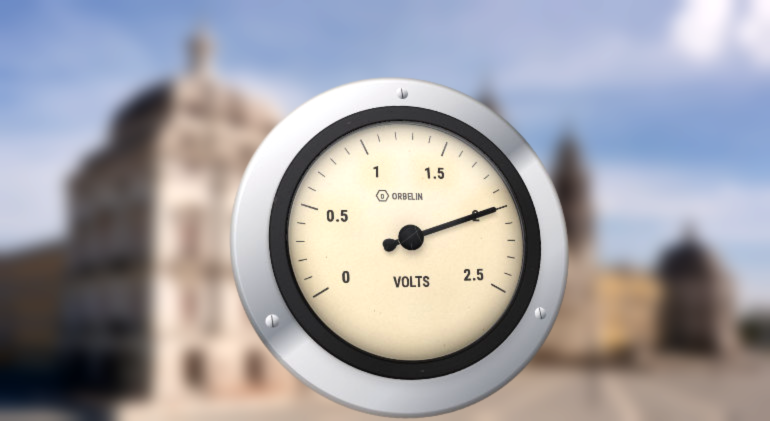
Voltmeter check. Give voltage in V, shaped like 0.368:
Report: 2
